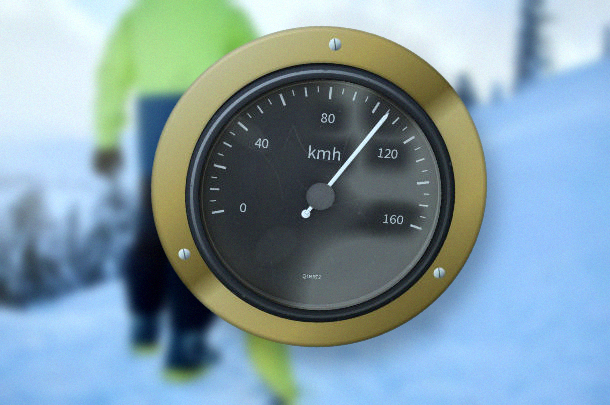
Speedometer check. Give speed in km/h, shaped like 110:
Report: 105
